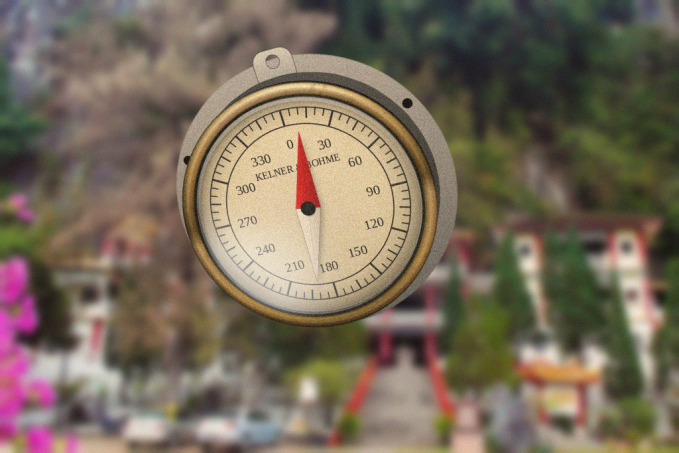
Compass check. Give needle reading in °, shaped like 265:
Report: 10
